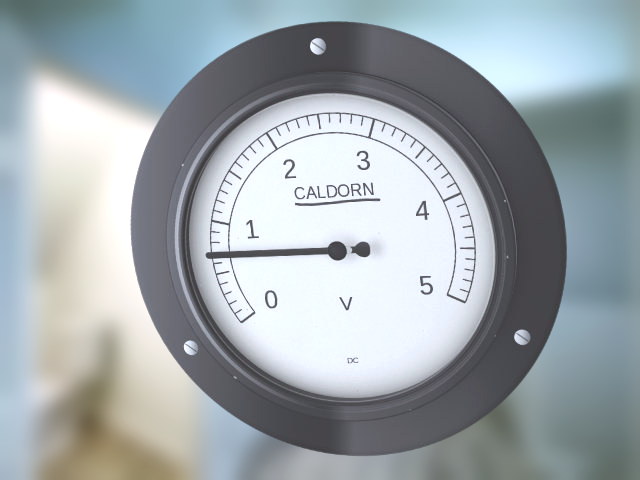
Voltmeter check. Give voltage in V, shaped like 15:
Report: 0.7
